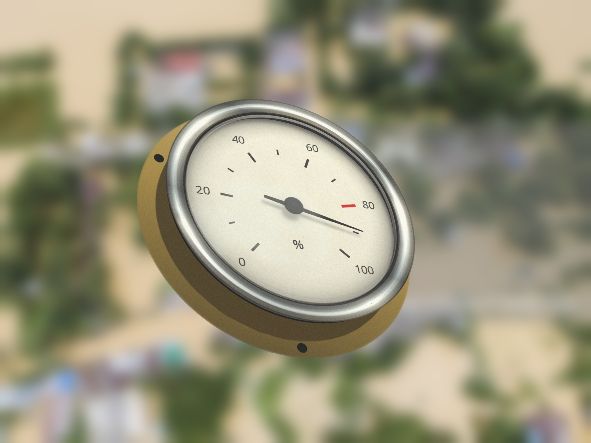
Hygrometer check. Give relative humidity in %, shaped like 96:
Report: 90
